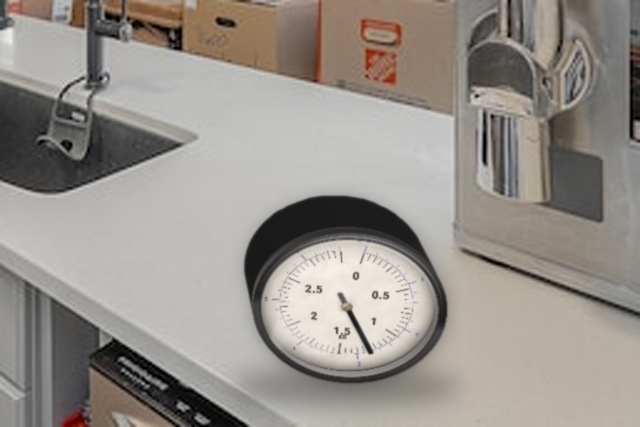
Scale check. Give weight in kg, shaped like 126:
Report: 1.25
